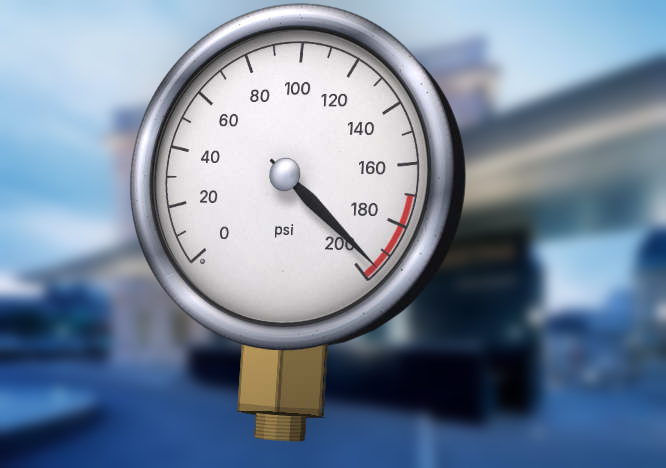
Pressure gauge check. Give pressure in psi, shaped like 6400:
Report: 195
